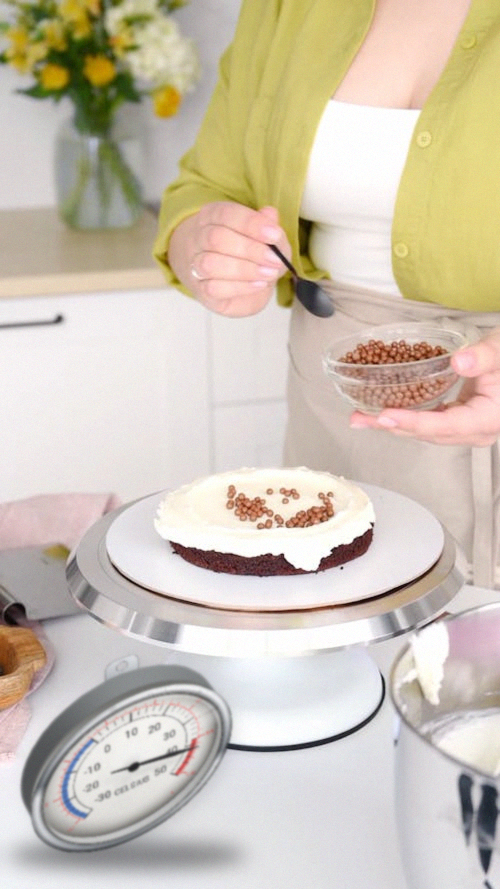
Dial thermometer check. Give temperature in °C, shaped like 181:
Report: 40
